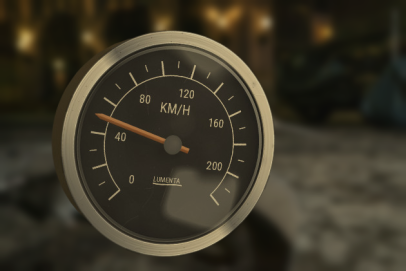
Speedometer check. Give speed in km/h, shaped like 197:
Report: 50
